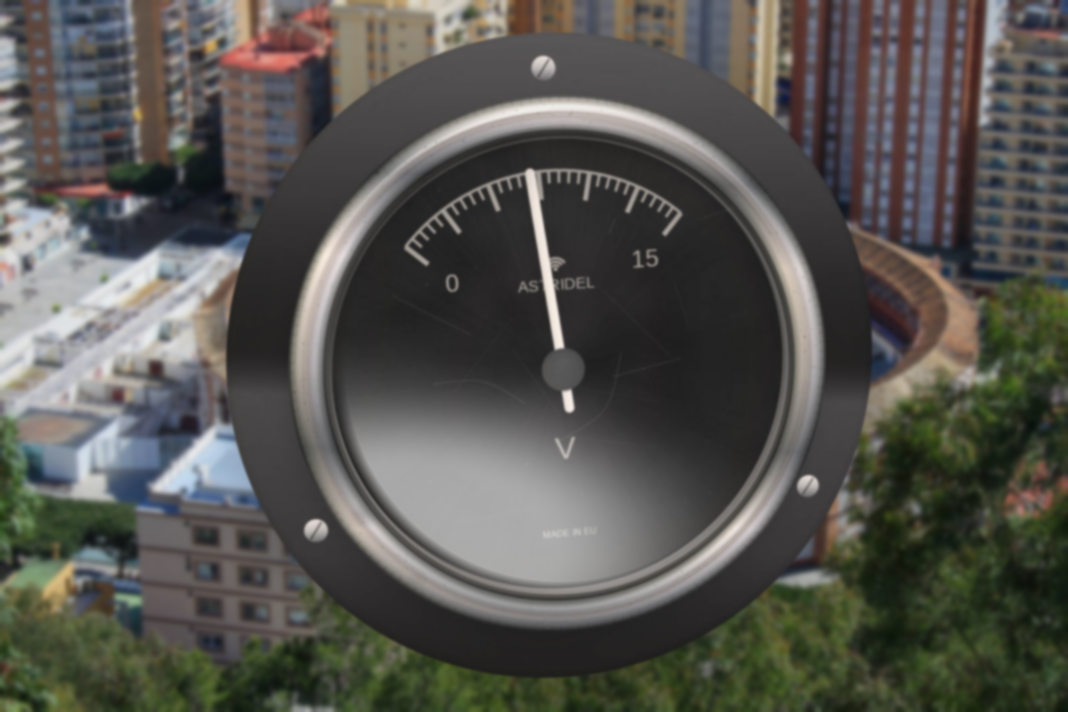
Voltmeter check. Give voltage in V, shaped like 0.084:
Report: 7
